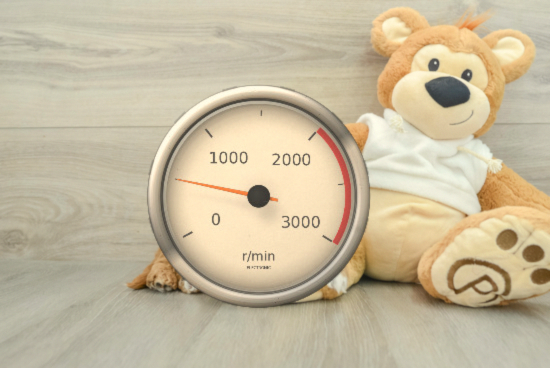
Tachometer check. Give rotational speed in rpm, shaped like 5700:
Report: 500
